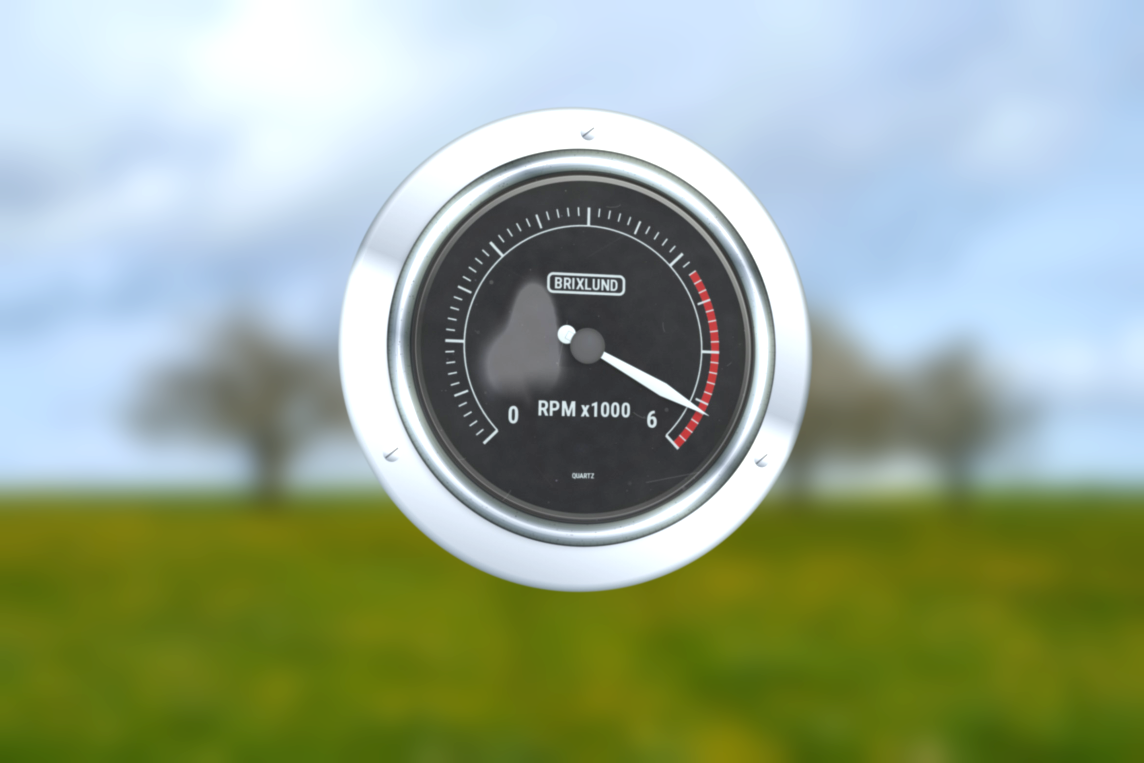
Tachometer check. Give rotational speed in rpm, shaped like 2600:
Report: 5600
